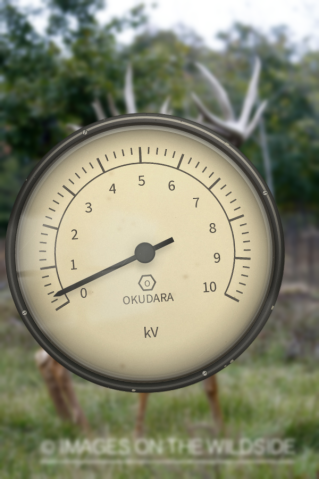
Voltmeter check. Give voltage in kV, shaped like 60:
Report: 0.3
